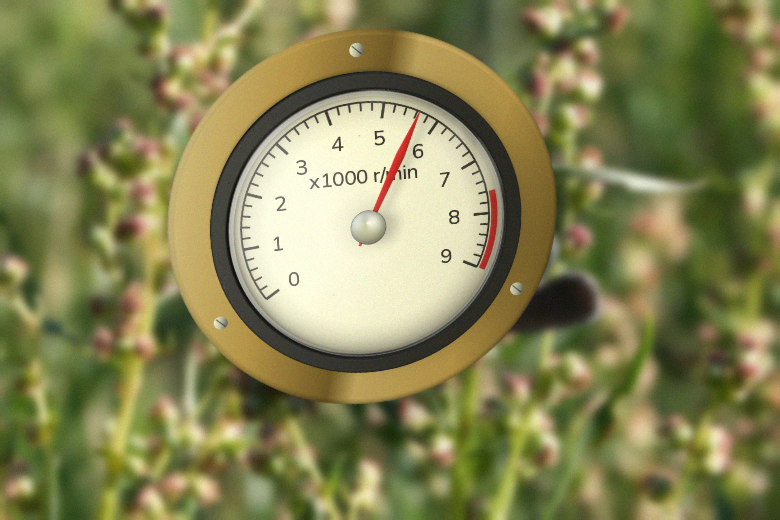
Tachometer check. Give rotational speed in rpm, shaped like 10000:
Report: 5600
